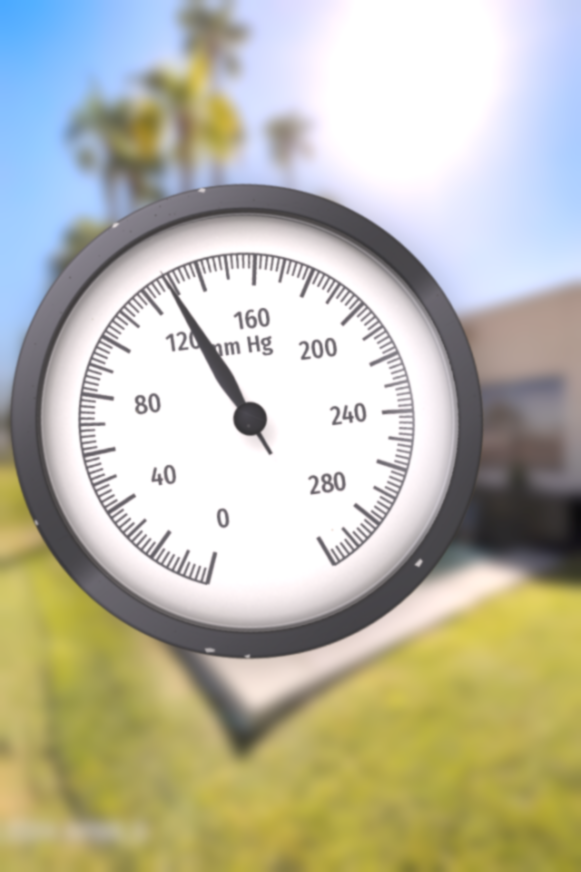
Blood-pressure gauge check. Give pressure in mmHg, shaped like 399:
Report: 128
